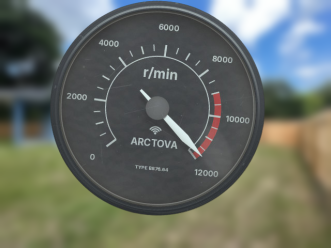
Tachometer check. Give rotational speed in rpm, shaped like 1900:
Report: 11750
